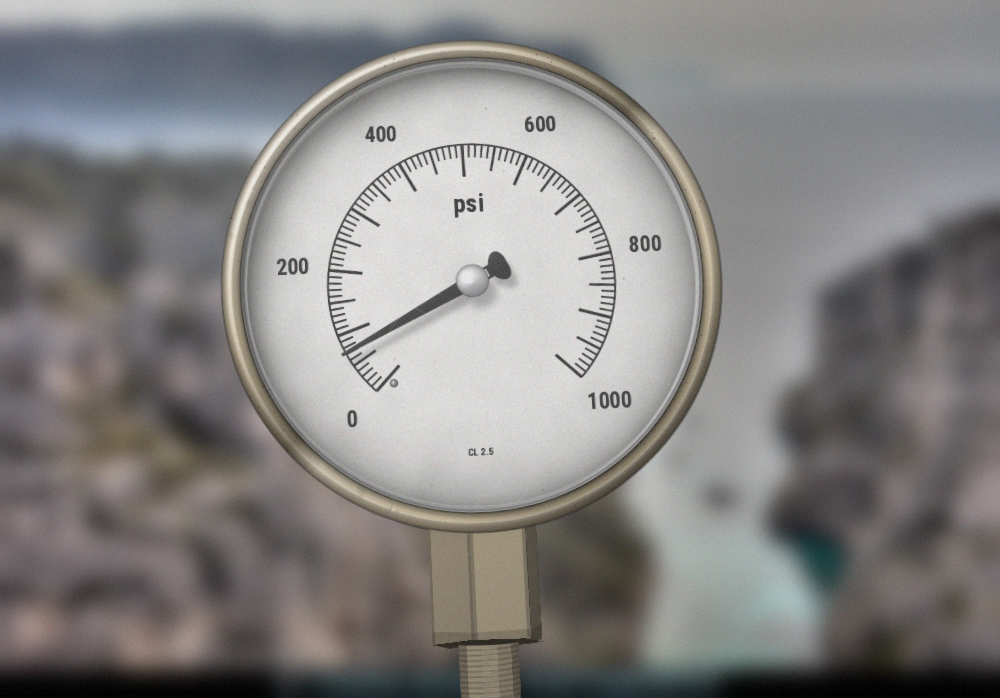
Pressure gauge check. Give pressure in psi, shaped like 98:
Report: 70
